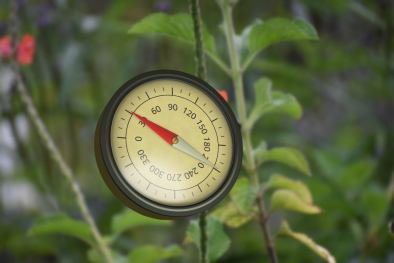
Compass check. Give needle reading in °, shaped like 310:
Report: 30
